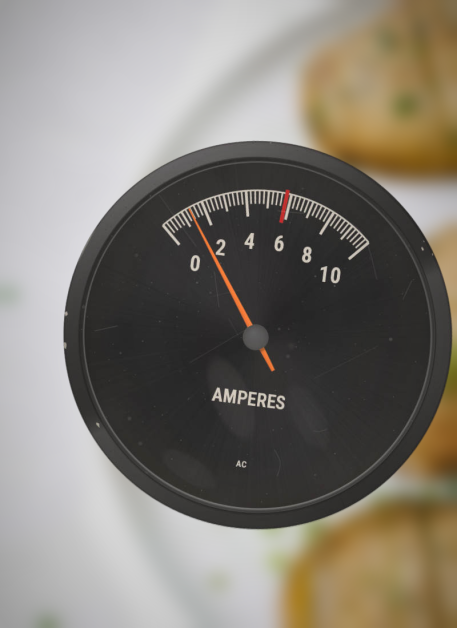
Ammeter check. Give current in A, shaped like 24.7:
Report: 1.4
